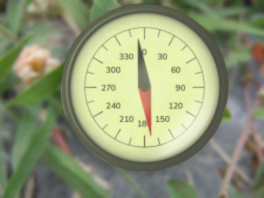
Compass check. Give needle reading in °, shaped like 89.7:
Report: 172.5
